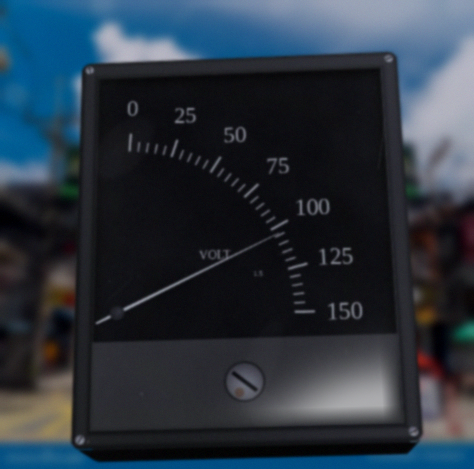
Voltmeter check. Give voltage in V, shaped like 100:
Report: 105
